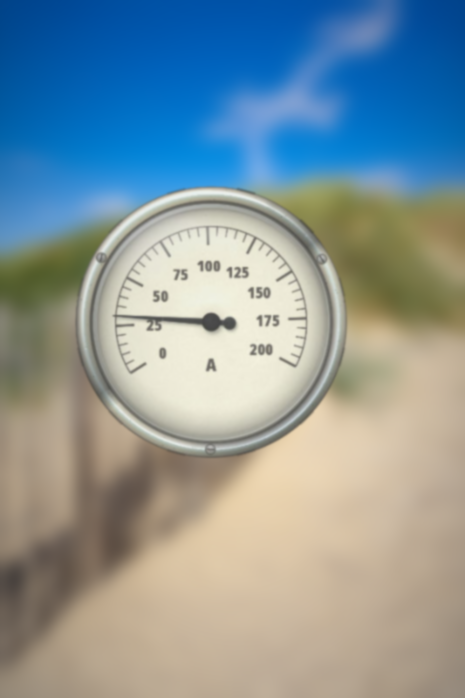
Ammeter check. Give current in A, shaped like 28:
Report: 30
